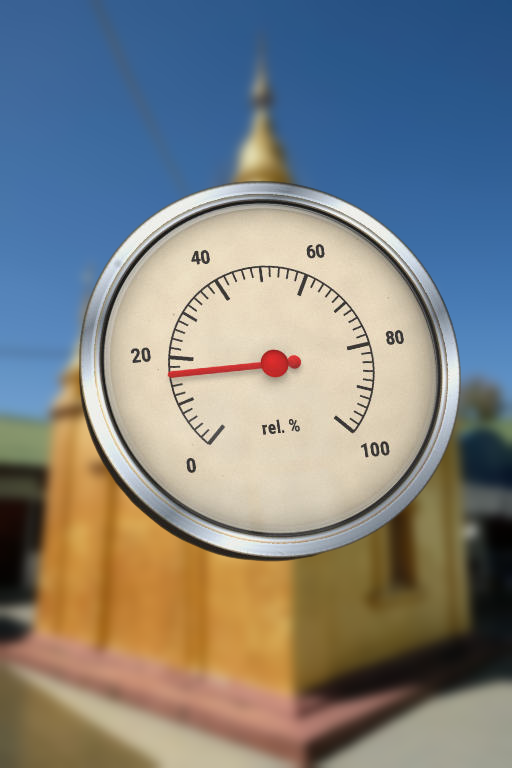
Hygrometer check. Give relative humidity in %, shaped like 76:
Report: 16
